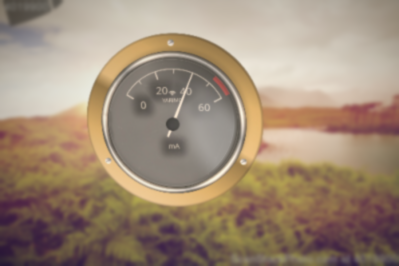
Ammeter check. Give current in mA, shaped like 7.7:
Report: 40
